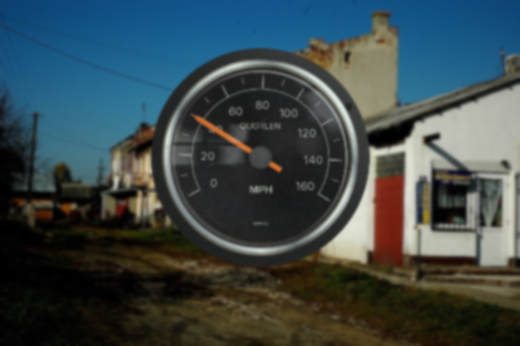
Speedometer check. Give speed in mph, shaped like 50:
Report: 40
